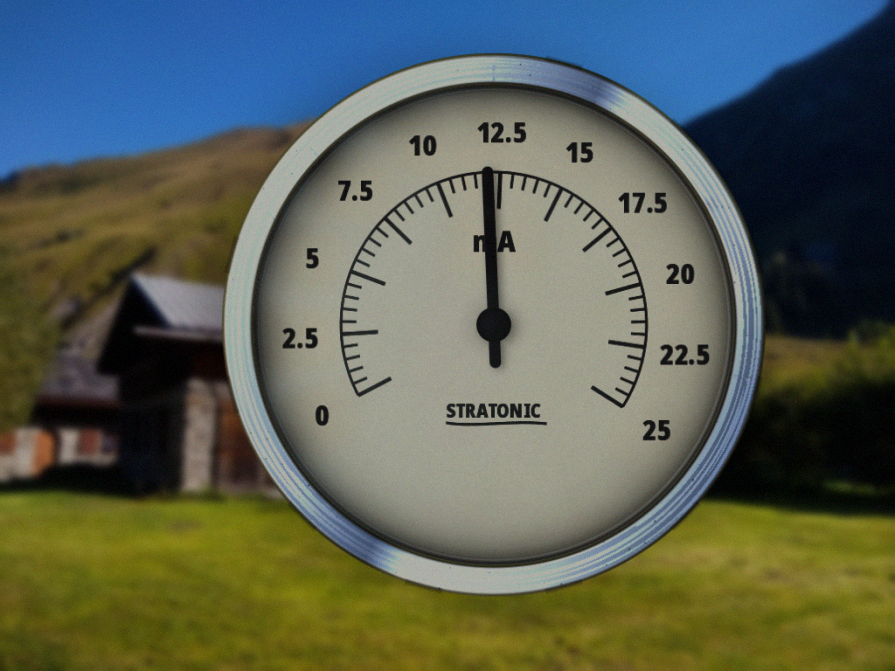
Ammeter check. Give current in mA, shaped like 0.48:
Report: 12
